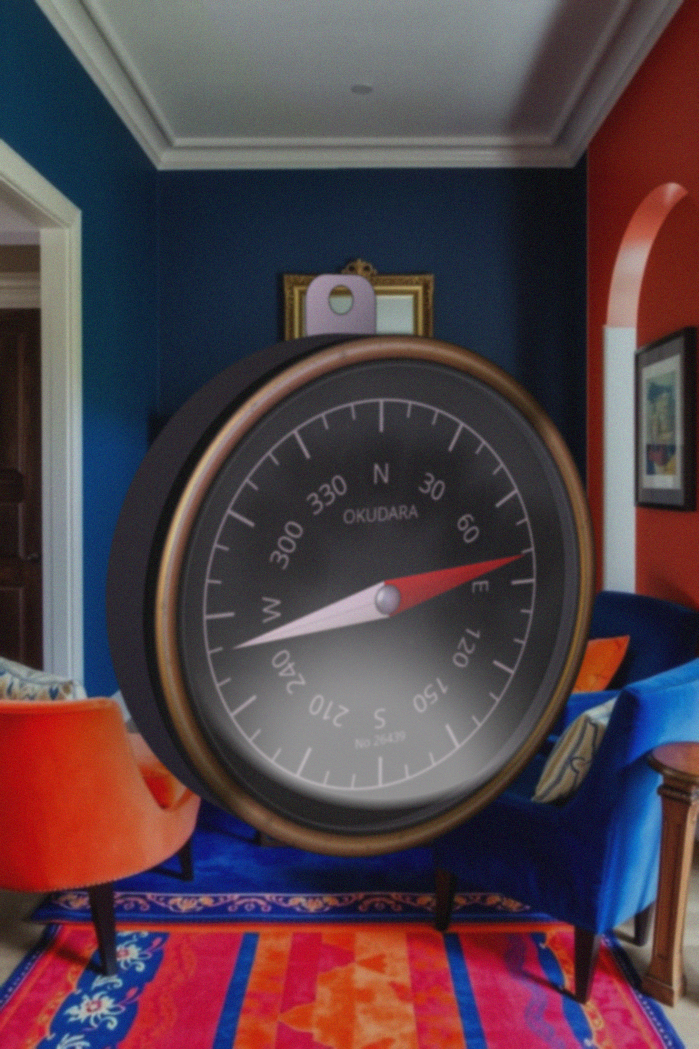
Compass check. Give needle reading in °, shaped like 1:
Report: 80
